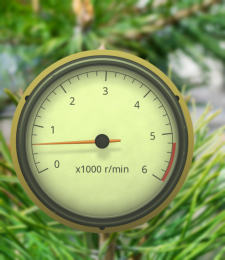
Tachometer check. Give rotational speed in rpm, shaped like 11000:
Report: 600
